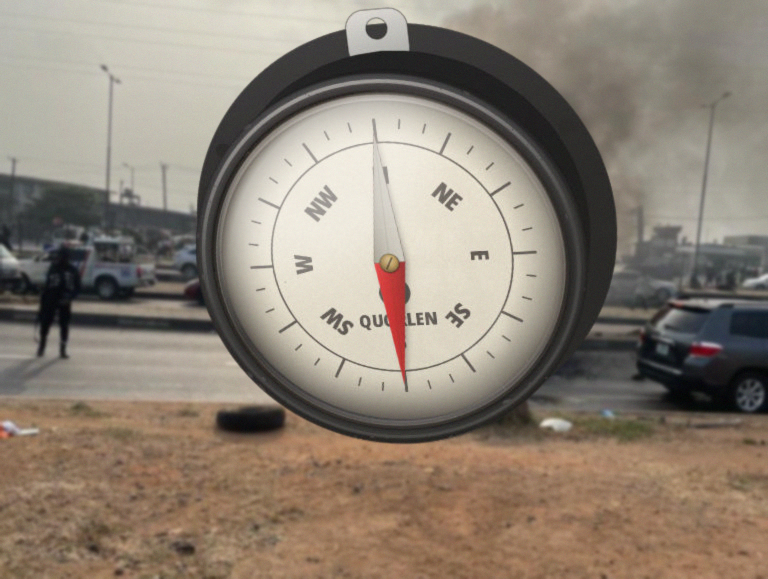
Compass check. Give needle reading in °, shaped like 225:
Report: 180
